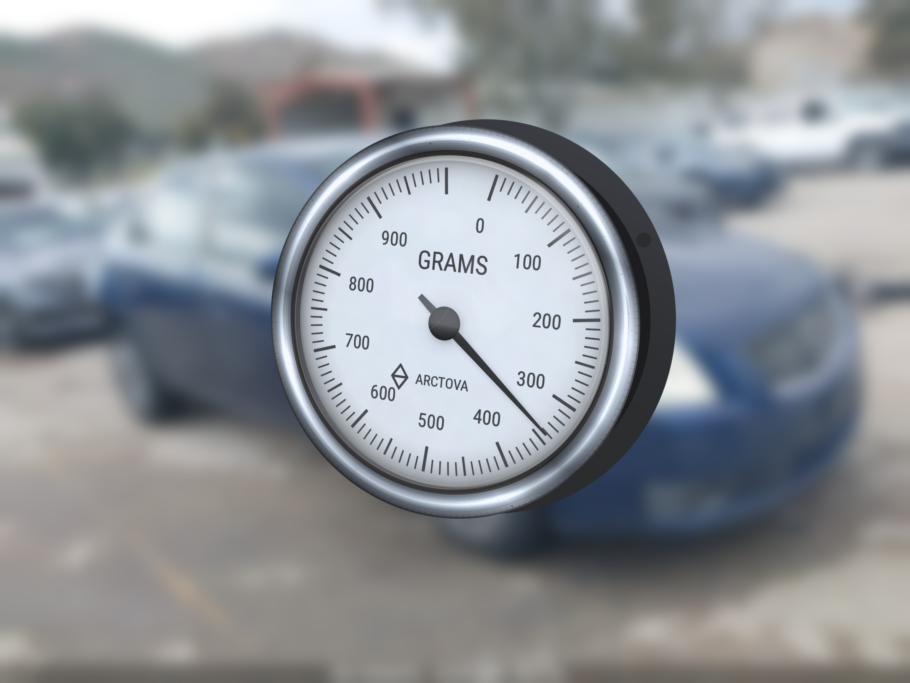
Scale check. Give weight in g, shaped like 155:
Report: 340
